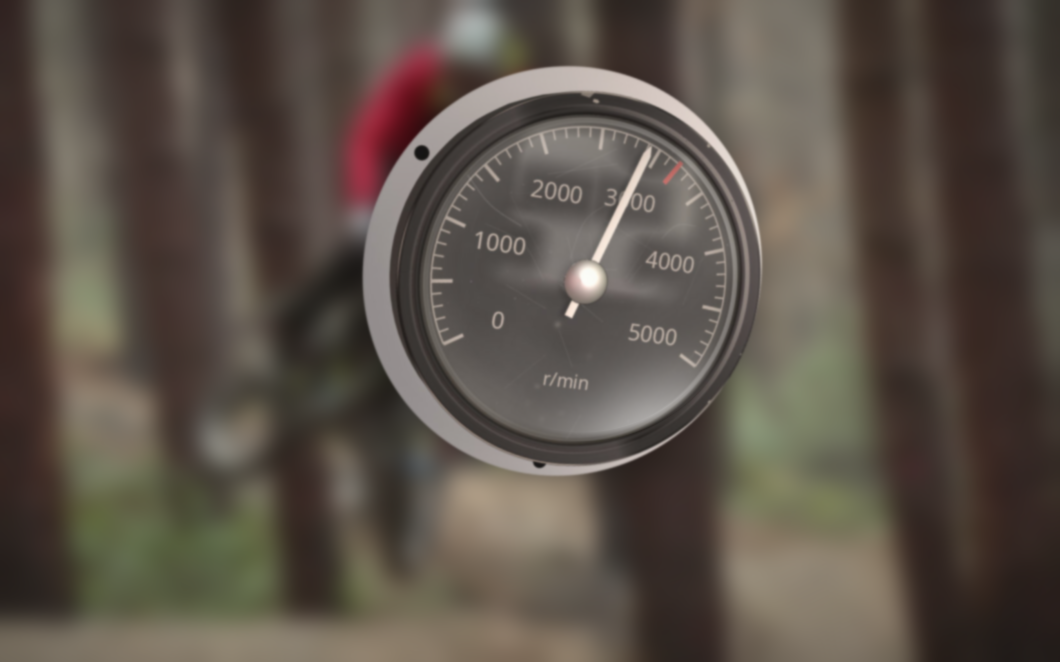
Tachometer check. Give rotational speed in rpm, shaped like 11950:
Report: 2900
